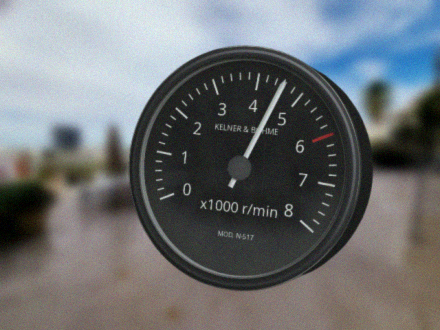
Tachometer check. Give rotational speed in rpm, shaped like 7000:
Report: 4600
